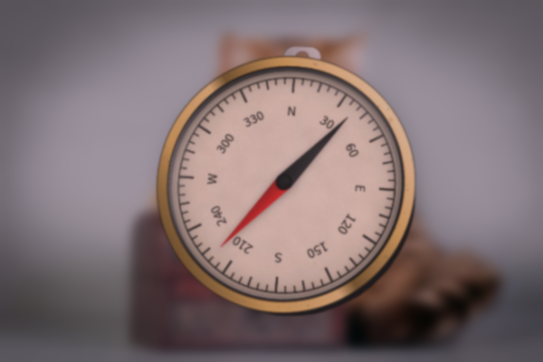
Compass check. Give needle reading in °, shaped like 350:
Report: 220
